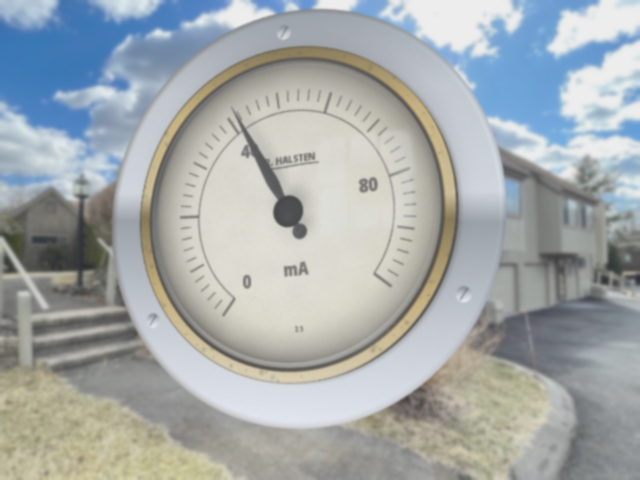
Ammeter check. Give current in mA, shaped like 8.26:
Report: 42
